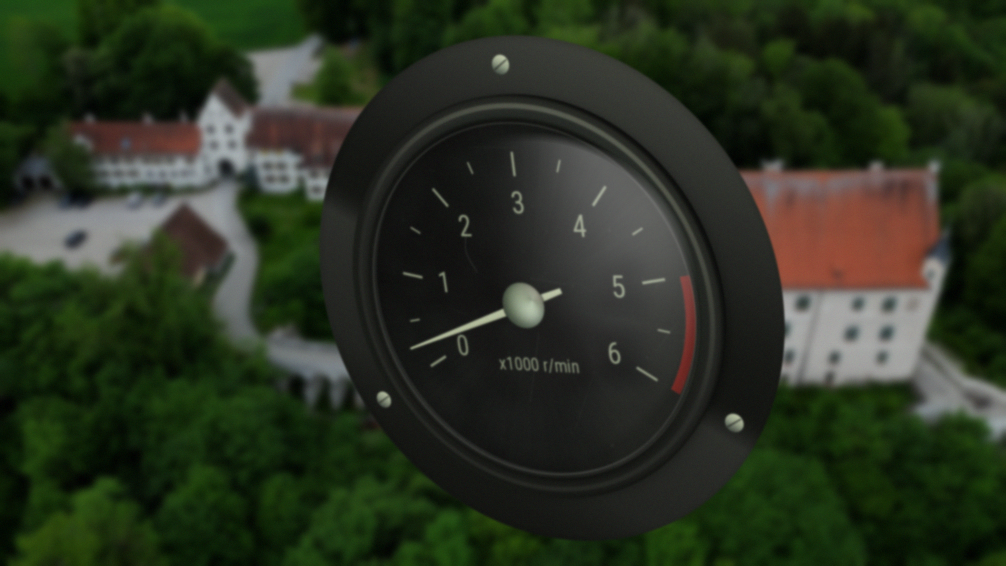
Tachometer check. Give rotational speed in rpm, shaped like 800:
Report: 250
